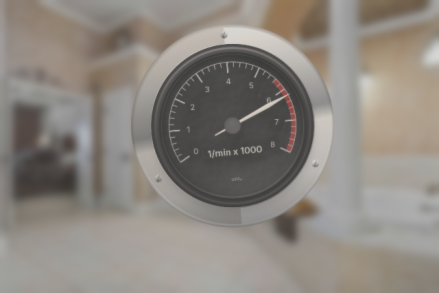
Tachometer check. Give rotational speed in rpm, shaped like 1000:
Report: 6200
